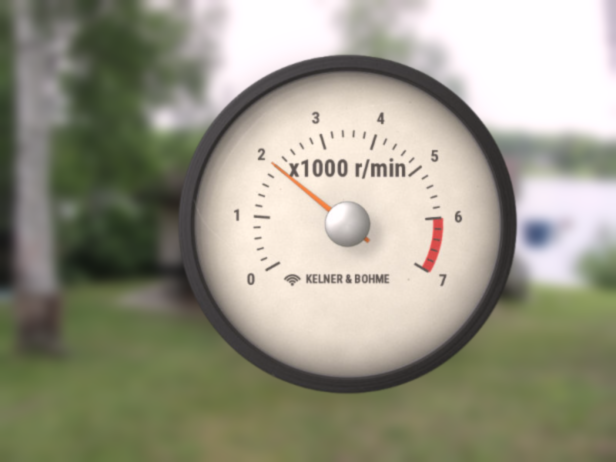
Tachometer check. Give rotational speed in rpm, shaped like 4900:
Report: 2000
